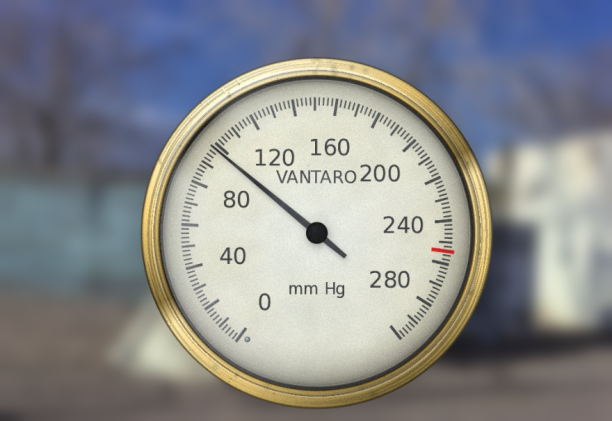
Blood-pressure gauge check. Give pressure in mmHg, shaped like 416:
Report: 98
